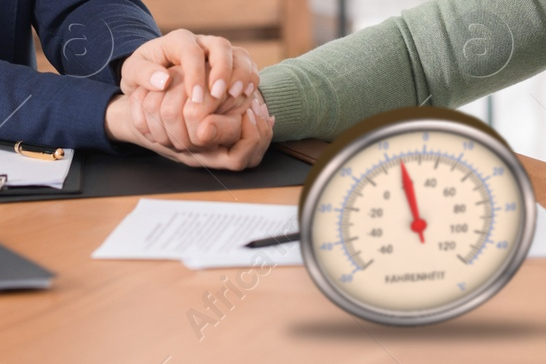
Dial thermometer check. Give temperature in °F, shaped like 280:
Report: 20
